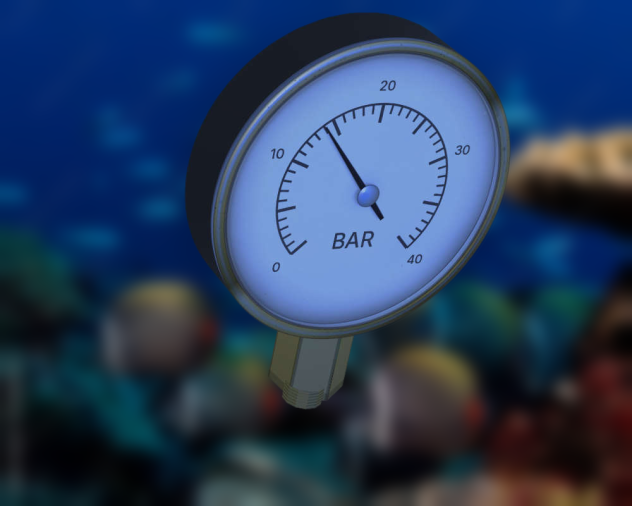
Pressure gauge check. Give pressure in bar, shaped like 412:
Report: 14
